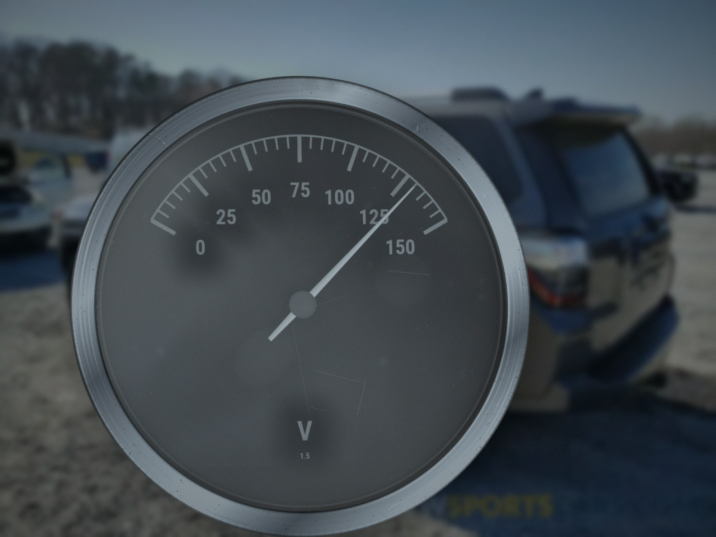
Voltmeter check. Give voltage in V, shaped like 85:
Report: 130
